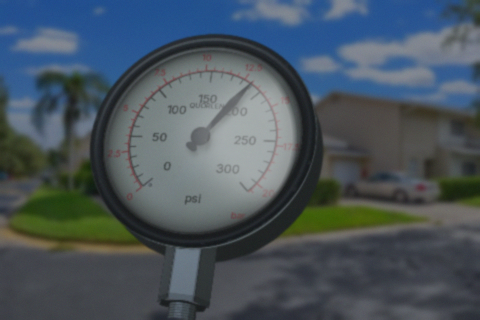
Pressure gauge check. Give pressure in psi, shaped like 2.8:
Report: 190
